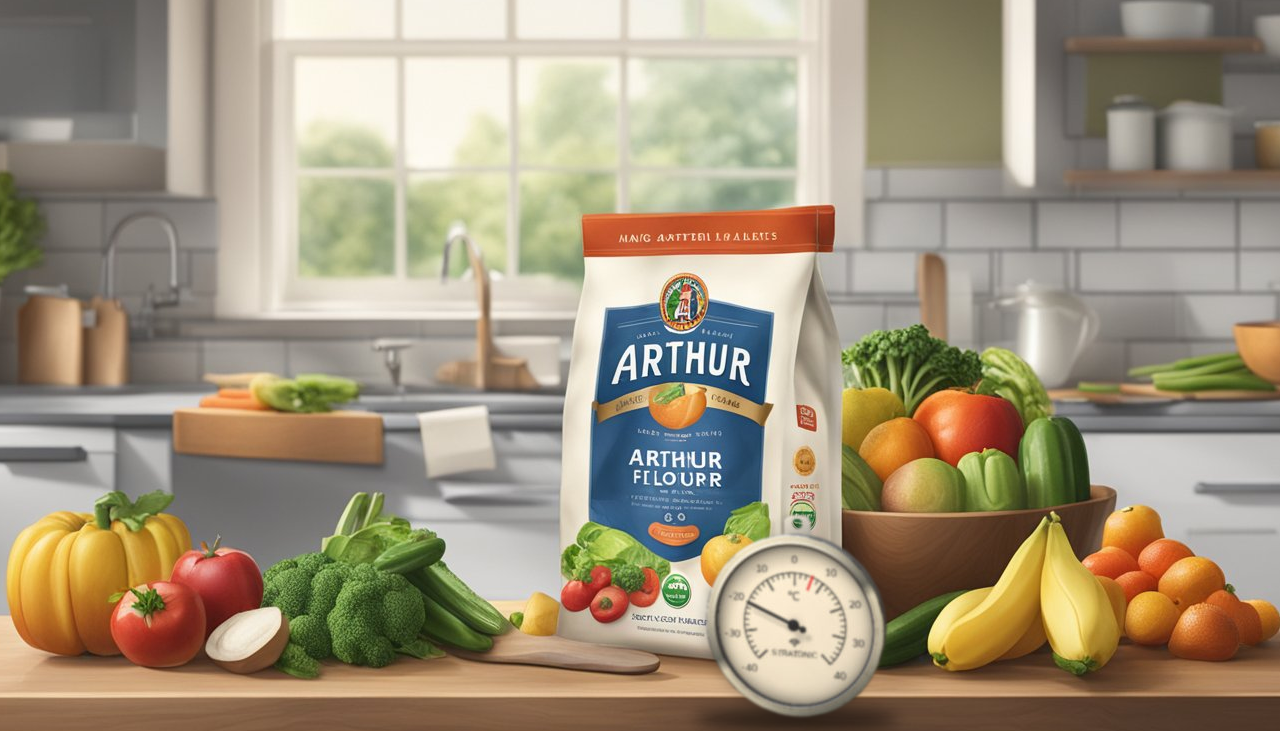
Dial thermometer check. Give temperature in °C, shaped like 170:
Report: -20
